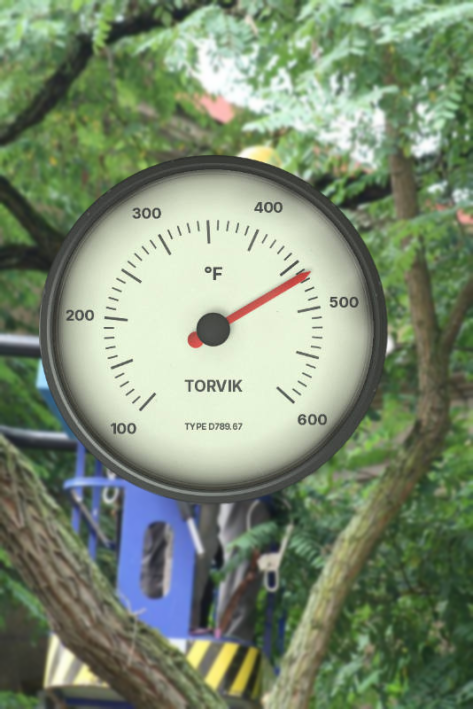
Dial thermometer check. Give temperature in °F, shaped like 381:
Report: 465
